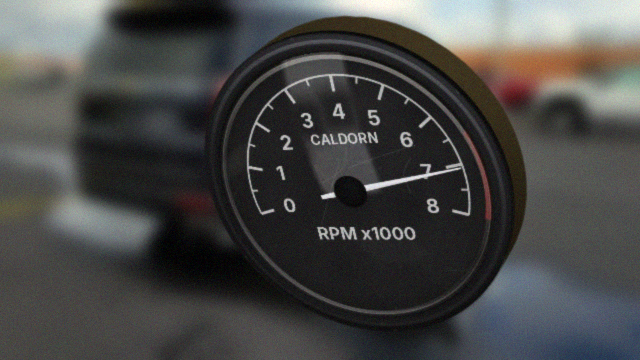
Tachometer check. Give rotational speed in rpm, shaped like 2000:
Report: 7000
